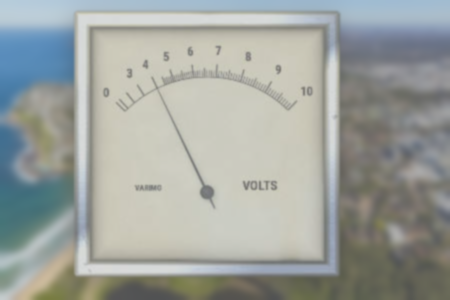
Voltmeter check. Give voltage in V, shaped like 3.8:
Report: 4
